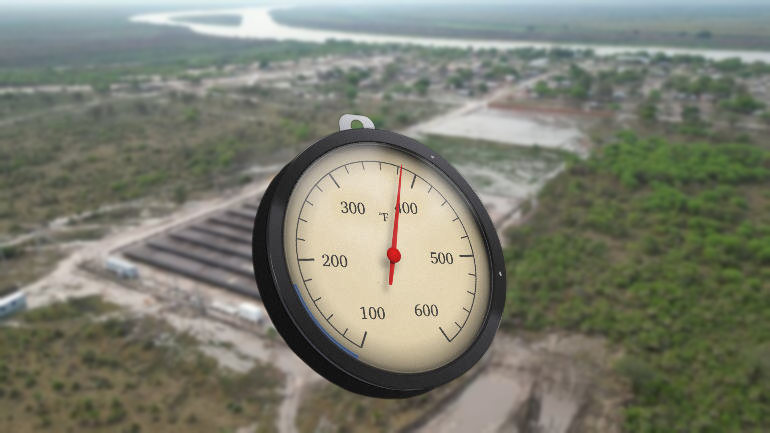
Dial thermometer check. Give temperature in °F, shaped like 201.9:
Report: 380
